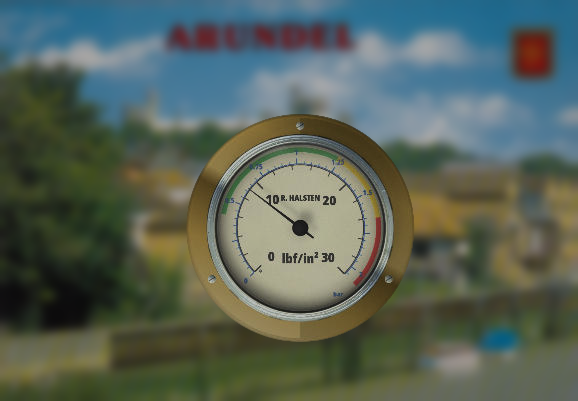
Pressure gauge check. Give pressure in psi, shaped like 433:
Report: 9
